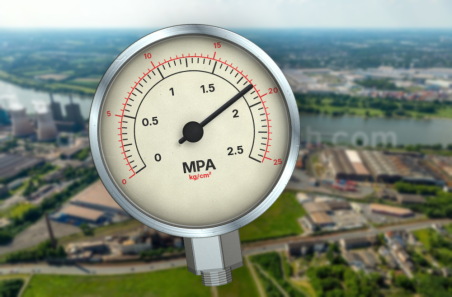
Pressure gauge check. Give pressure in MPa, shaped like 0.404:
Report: 1.85
